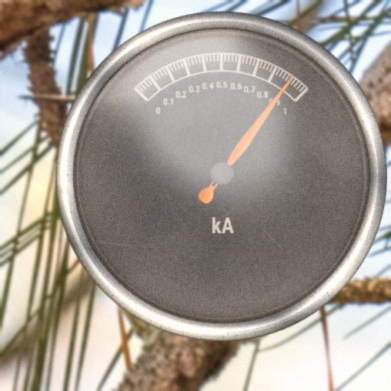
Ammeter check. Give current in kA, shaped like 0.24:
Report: 0.9
